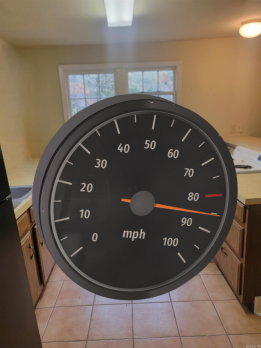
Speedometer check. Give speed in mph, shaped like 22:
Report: 85
